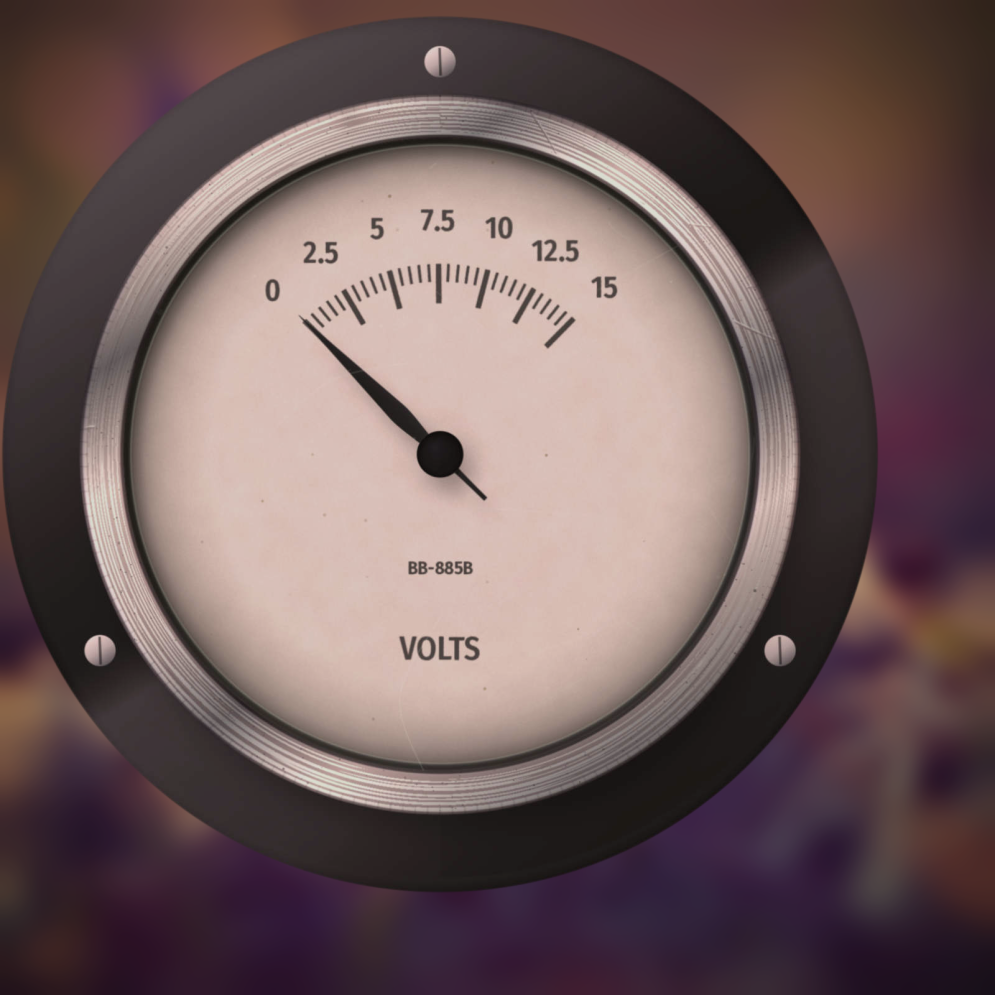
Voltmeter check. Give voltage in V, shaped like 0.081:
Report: 0
